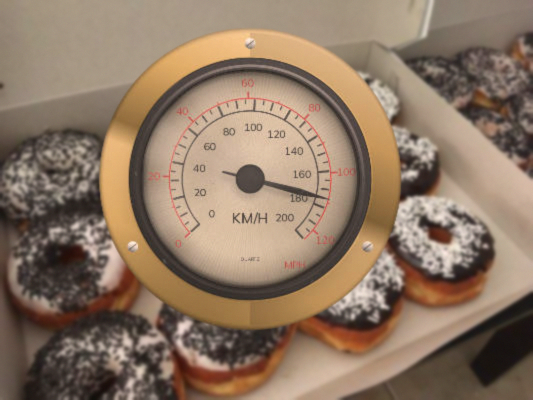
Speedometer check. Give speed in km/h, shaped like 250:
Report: 175
